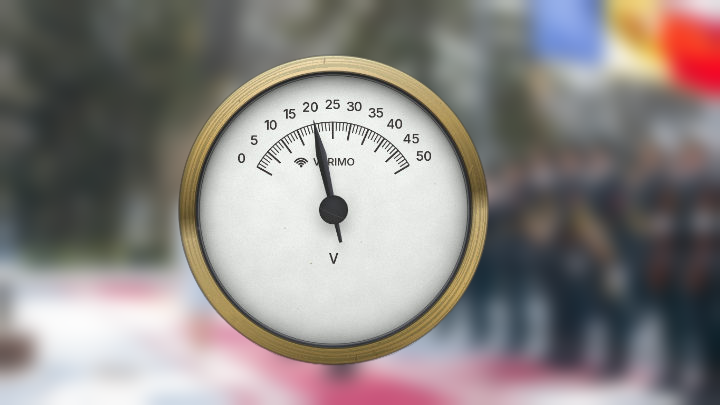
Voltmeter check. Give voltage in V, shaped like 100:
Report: 20
